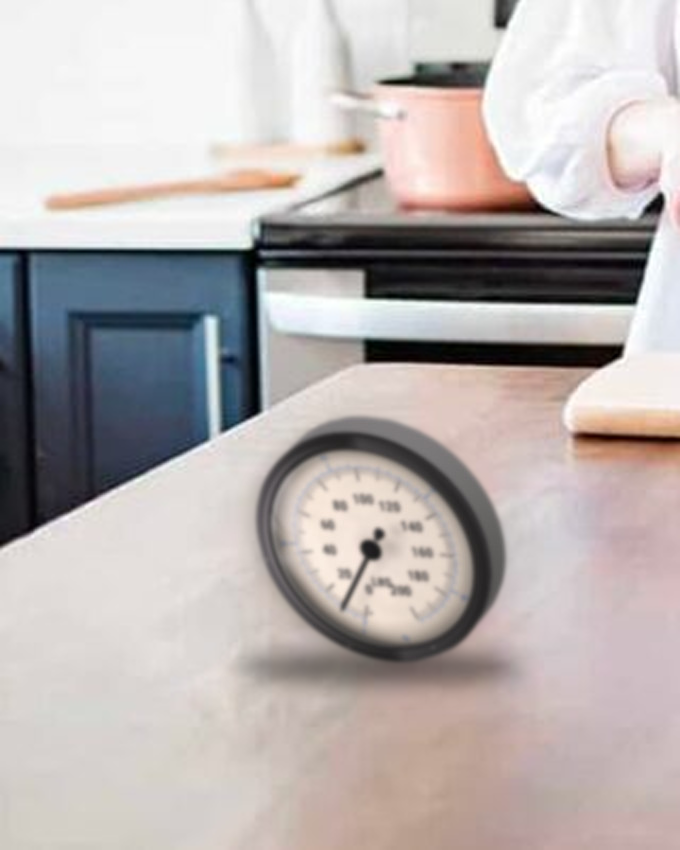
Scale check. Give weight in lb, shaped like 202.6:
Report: 10
